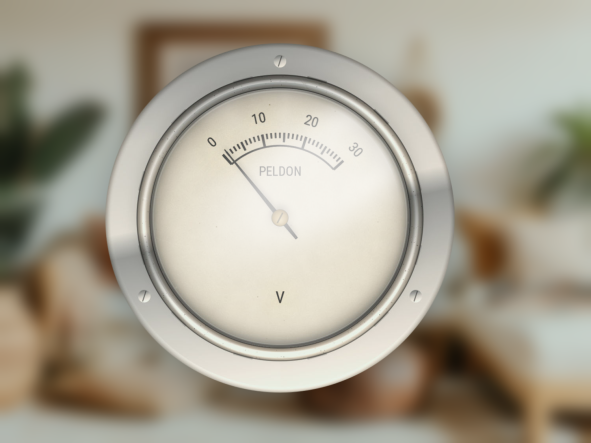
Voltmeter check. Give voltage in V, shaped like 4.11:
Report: 1
